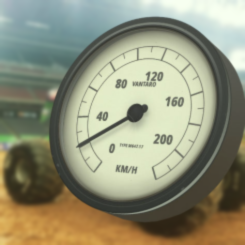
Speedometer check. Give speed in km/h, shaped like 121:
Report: 20
